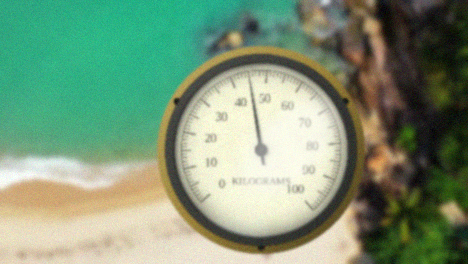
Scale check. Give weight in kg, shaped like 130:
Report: 45
